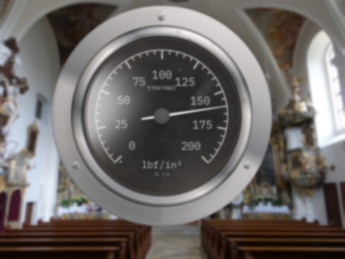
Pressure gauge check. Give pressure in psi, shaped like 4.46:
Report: 160
